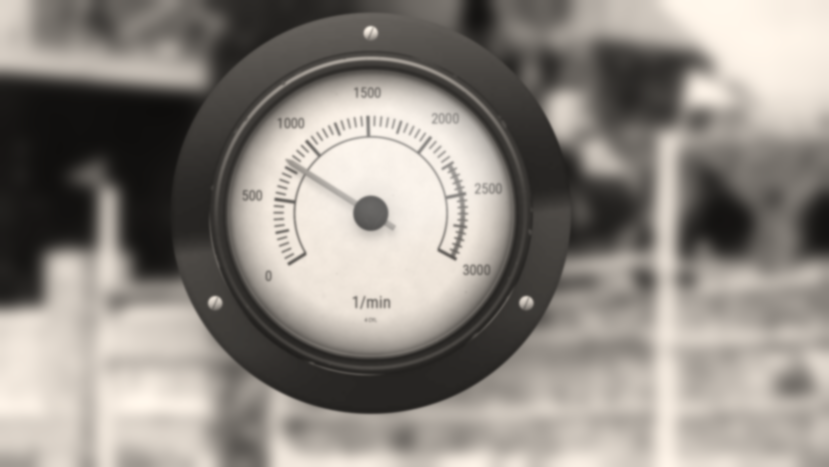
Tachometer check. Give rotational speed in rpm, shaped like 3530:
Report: 800
